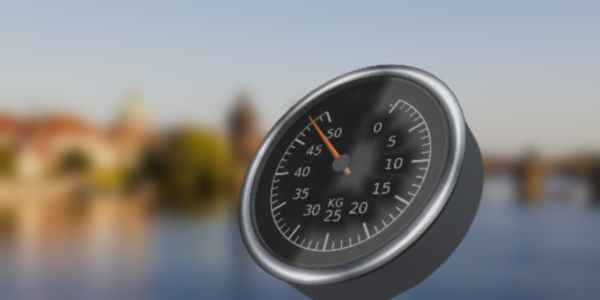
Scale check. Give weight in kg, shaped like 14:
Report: 48
